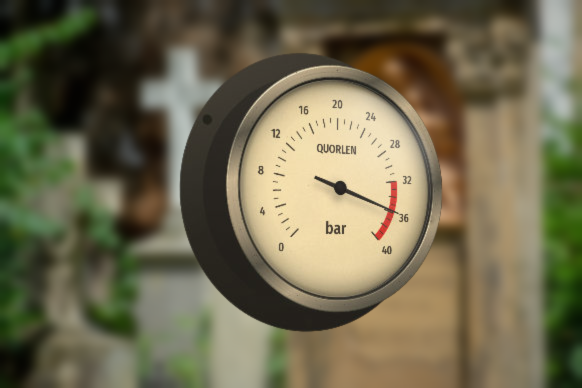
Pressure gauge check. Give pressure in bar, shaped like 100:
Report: 36
